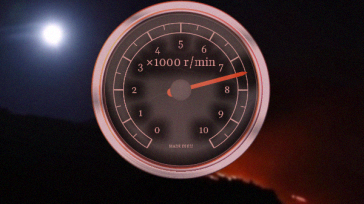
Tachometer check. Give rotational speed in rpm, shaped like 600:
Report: 7500
